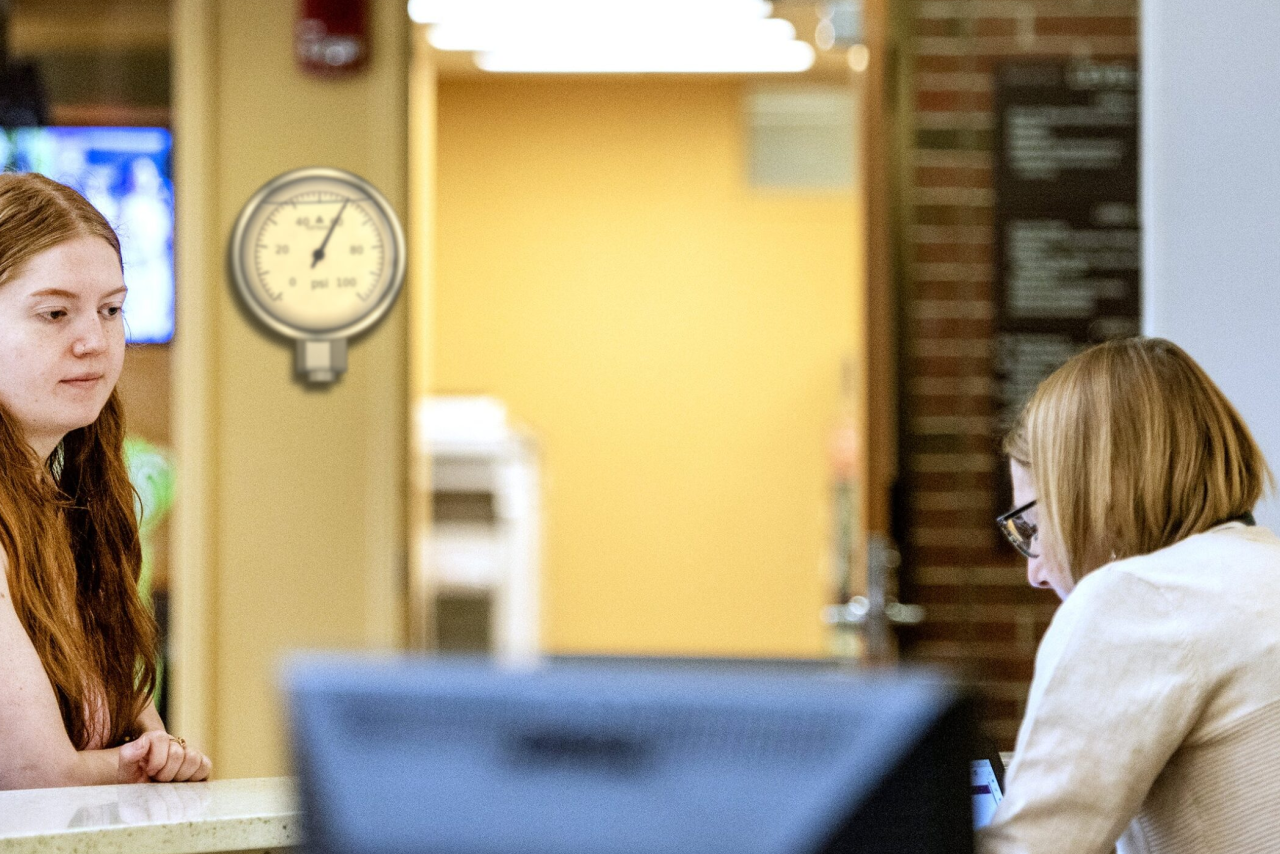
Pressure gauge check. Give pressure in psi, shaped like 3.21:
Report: 60
